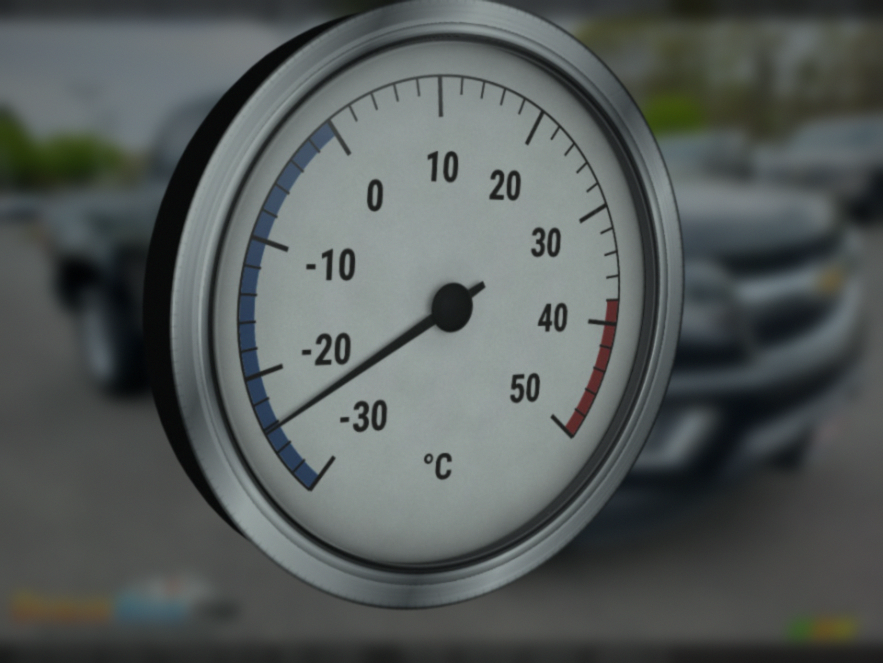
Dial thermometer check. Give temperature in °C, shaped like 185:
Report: -24
